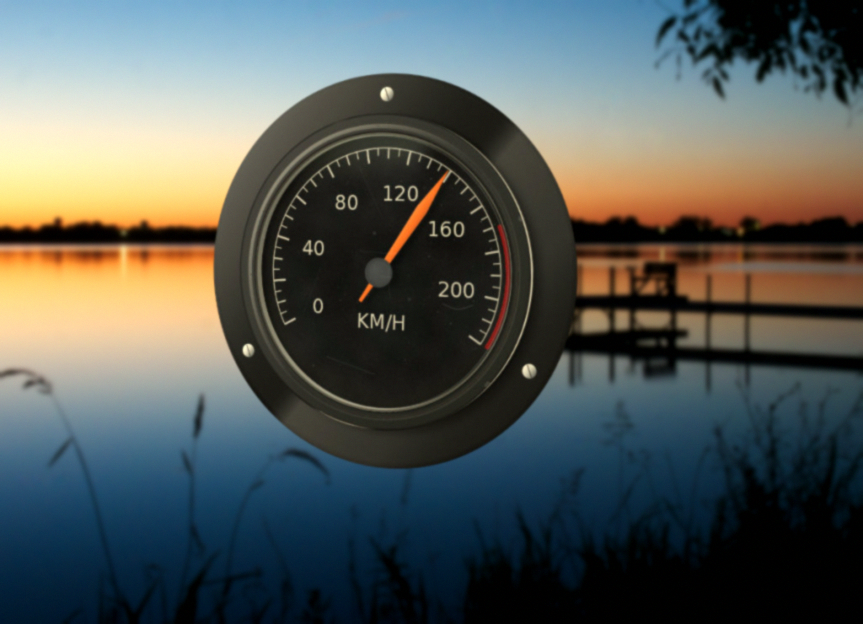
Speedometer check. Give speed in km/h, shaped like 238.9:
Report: 140
